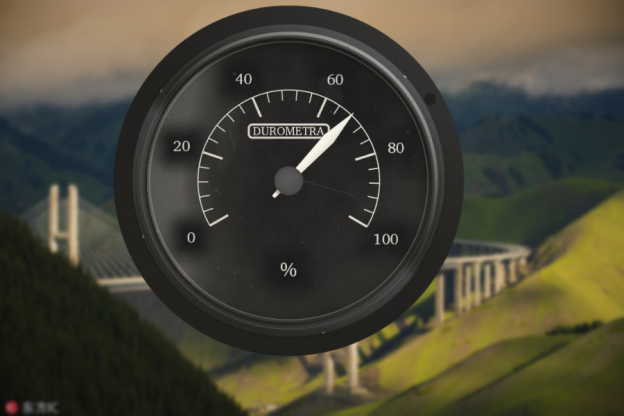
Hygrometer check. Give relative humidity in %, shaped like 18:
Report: 68
